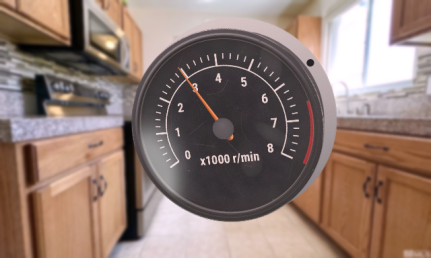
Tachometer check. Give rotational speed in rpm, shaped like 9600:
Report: 3000
